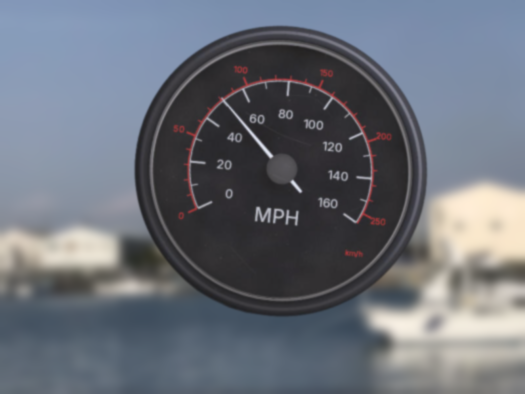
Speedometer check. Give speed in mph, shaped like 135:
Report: 50
